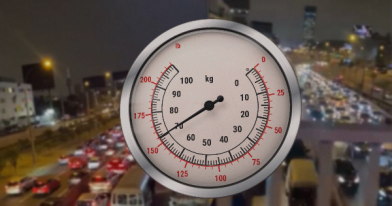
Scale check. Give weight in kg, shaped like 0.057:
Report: 70
